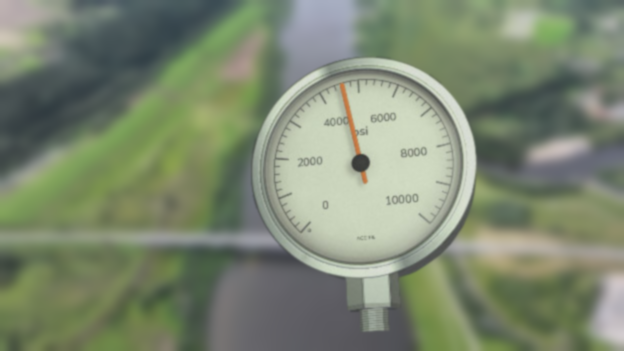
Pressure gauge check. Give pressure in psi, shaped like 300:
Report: 4600
